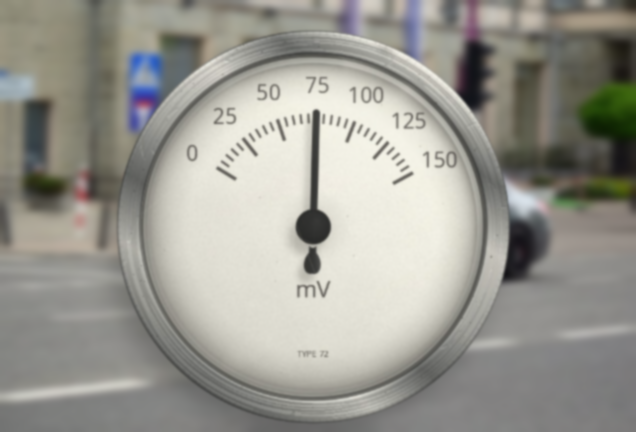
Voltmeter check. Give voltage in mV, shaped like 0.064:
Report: 75
